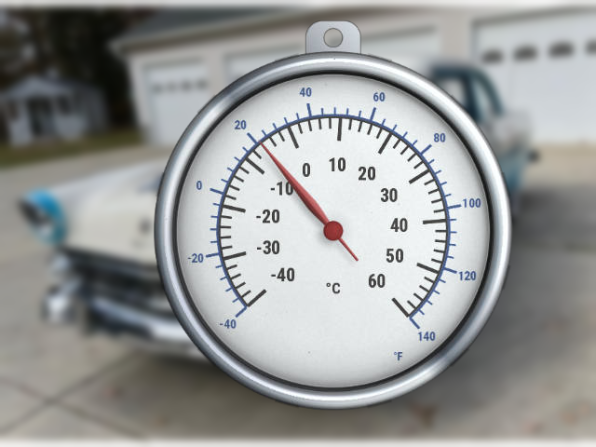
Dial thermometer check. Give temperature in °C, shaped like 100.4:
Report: -6
